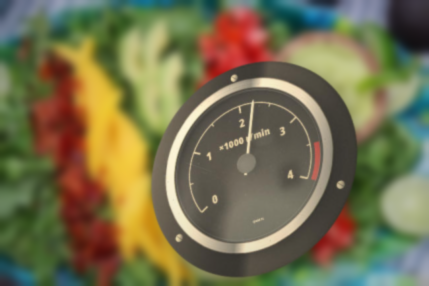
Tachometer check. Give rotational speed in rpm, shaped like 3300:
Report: 2250
